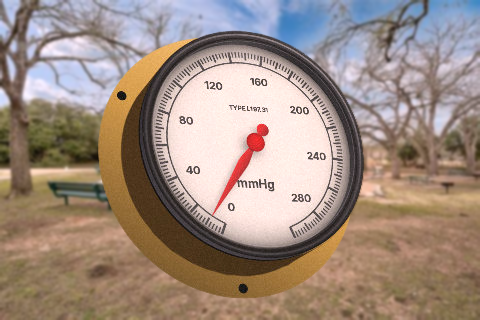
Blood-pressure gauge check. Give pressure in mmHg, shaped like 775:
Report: 10
